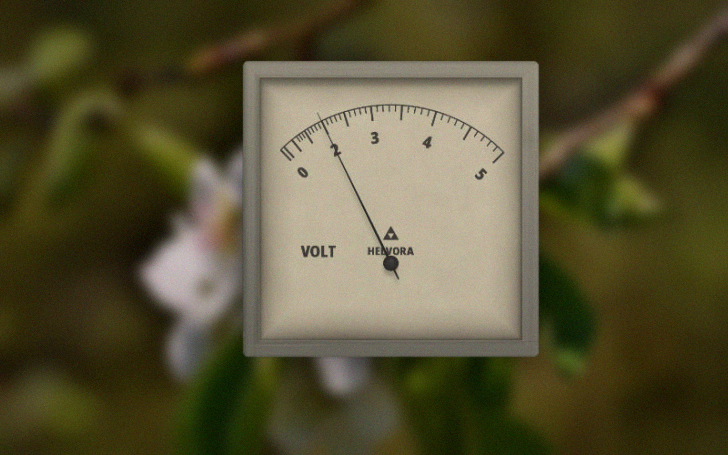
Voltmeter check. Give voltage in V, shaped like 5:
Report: 2
